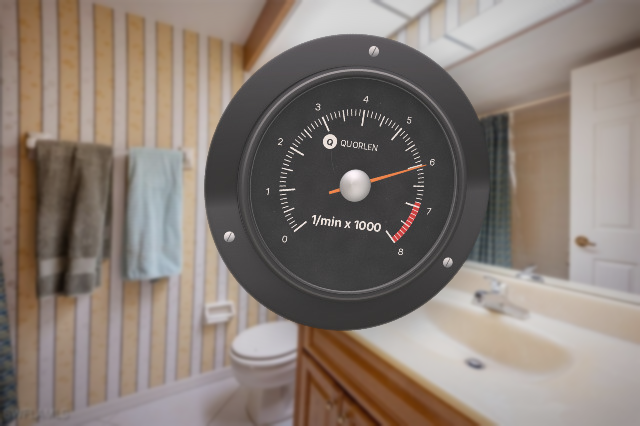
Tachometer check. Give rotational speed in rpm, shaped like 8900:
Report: 6000
